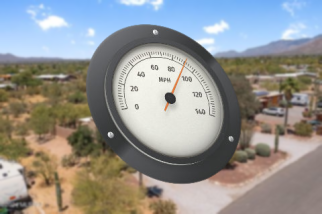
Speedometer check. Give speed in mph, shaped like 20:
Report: 90
